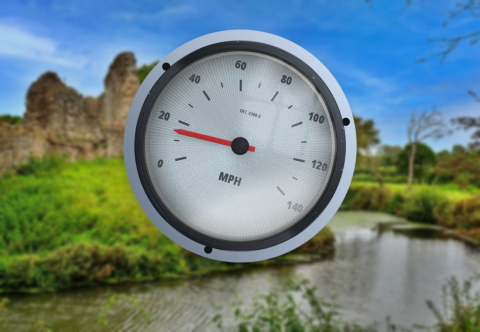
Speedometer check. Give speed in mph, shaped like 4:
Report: 15
